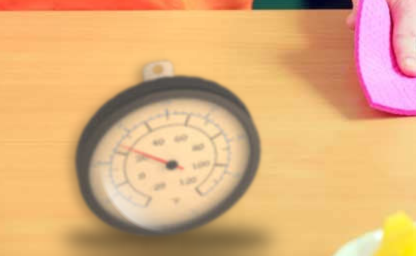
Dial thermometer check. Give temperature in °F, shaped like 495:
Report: 25
